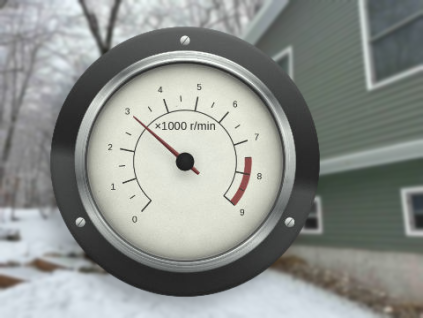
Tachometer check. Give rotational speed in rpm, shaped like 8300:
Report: 3000
